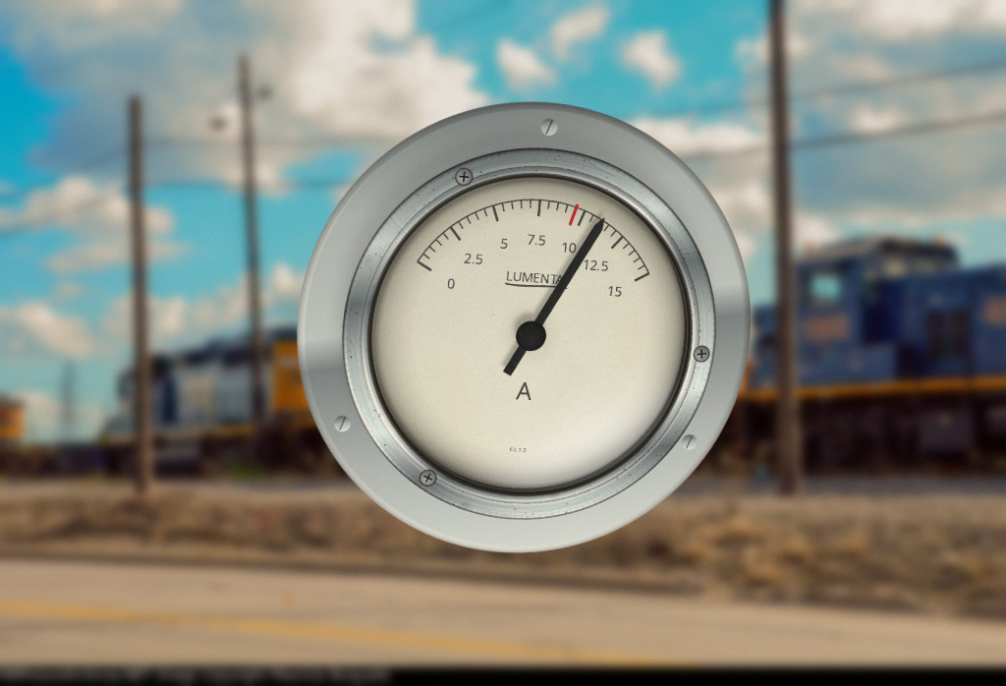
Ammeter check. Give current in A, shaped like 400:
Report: 11
